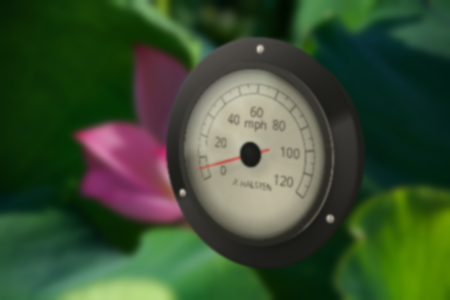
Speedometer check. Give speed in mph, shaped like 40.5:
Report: 5
